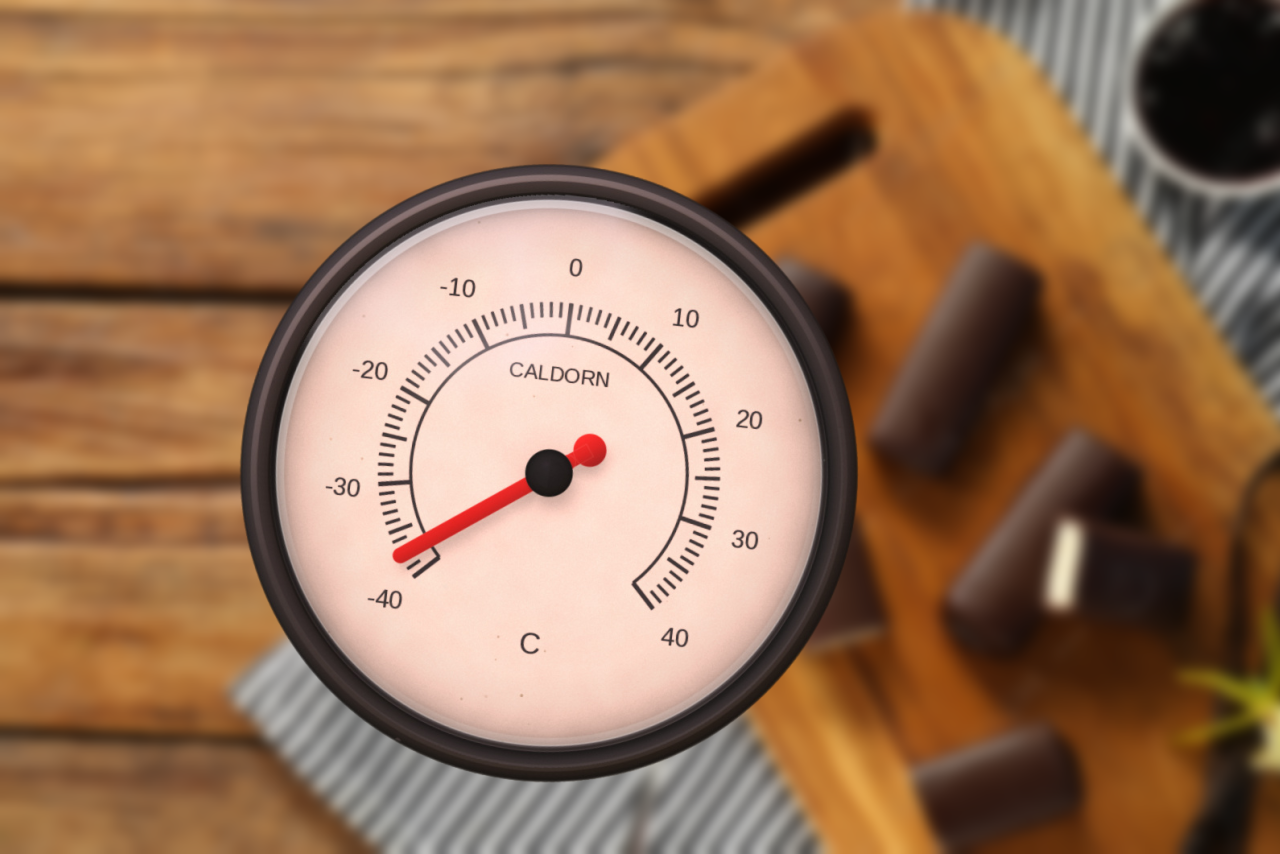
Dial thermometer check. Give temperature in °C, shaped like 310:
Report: -37.5
